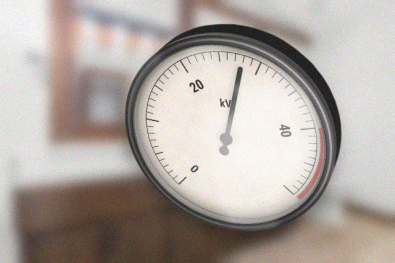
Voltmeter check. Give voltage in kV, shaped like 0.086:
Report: 28
